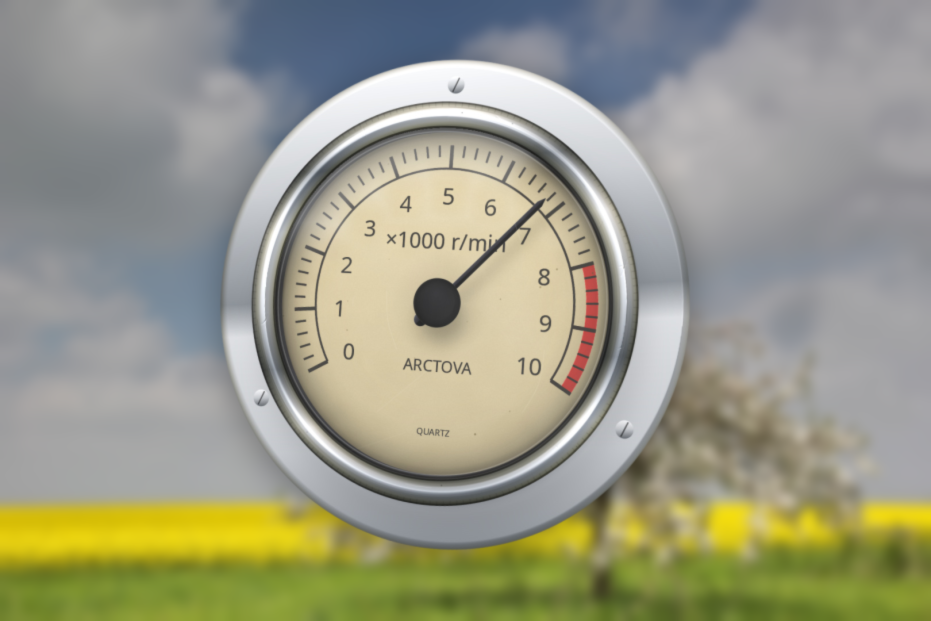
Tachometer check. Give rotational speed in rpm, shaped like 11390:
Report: 6800
